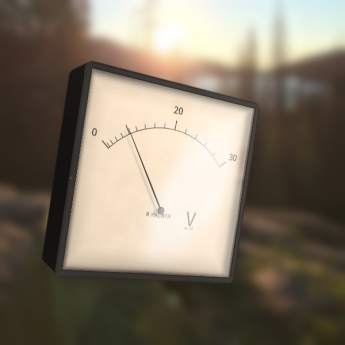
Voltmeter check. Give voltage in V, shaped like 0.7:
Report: 10
